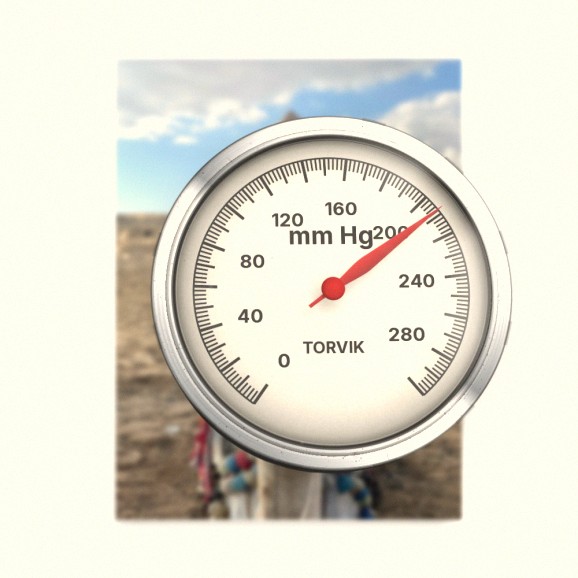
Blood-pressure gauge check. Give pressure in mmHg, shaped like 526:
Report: 208
